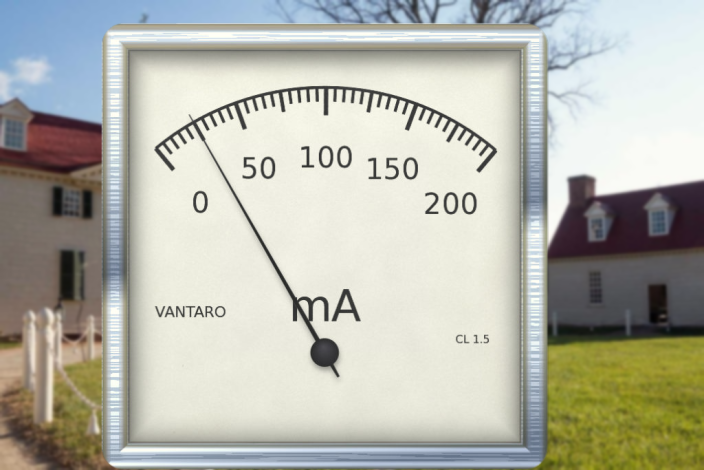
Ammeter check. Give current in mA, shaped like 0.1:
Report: 25
